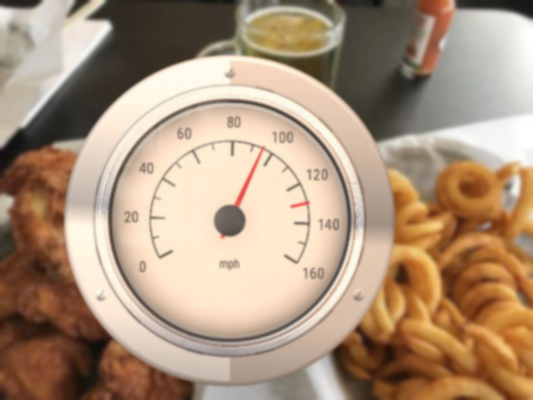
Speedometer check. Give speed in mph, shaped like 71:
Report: 95
